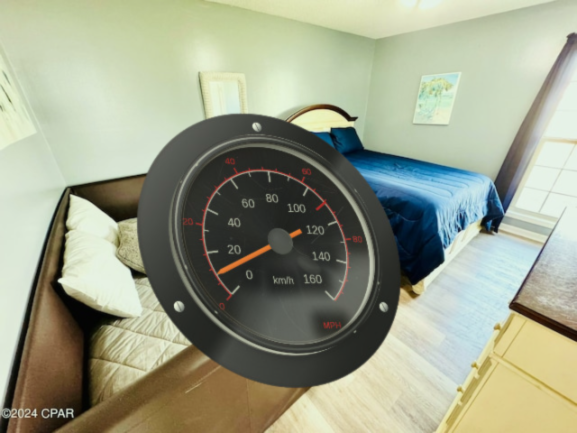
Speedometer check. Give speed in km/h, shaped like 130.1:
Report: 10
